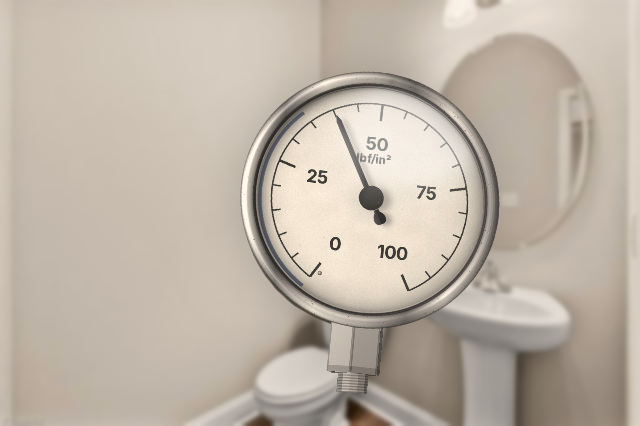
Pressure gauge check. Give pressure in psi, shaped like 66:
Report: 40
